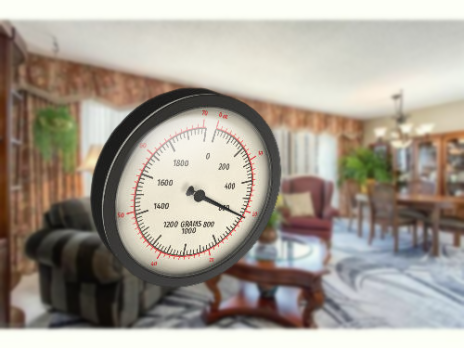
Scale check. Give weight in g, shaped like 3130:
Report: 600
